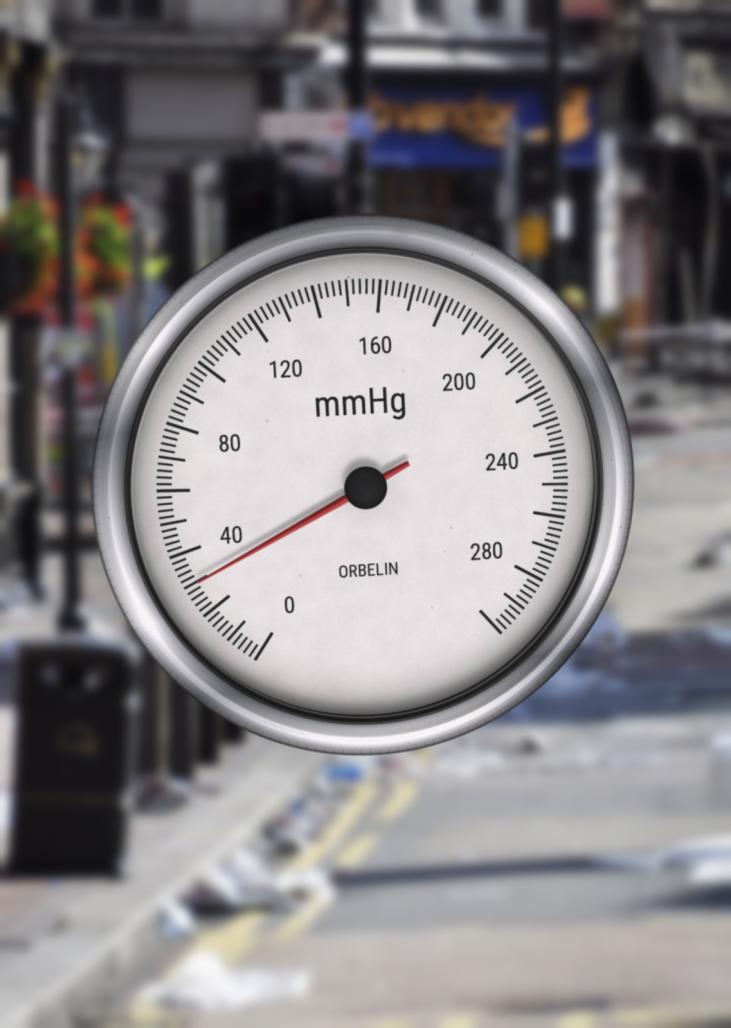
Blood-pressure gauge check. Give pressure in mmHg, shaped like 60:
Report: 30
